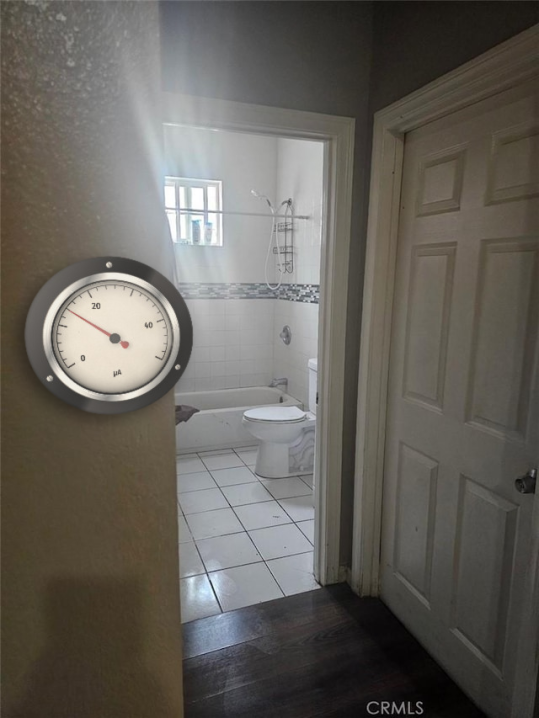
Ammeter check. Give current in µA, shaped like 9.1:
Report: 14
